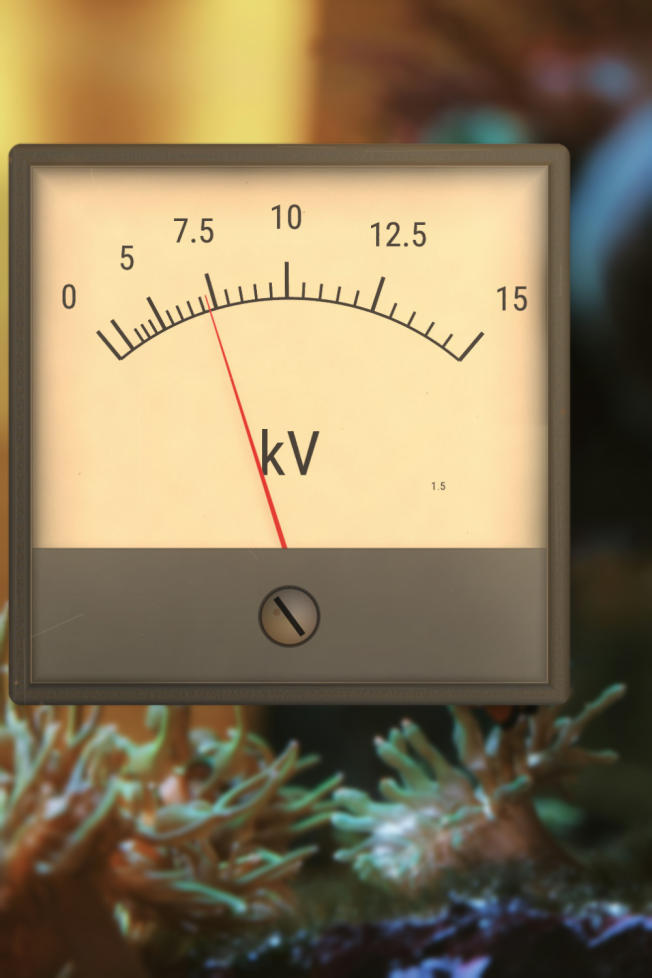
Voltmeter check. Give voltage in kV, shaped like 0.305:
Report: 7.25
